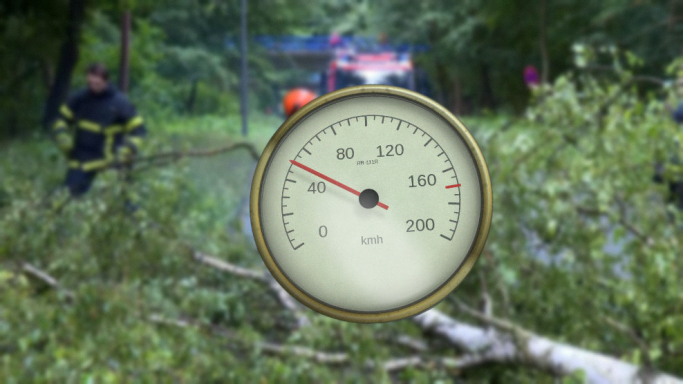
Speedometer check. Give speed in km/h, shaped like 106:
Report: 50
